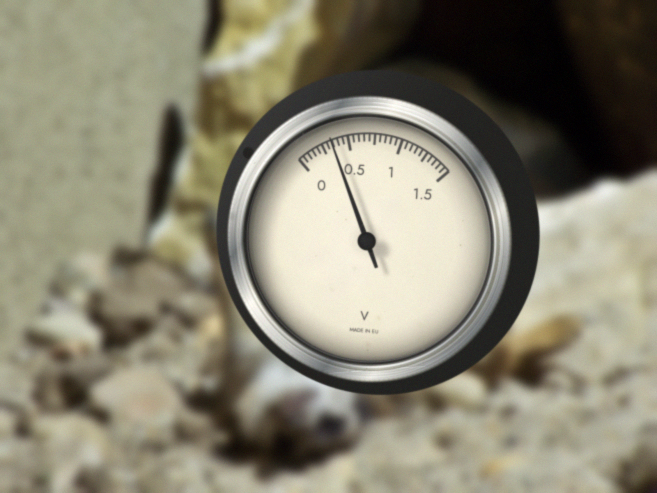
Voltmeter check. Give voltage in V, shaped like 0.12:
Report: 0.35
